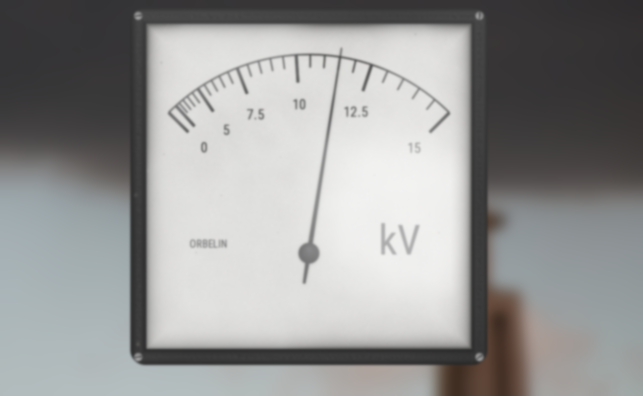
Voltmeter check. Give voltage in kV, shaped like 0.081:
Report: 11.5
